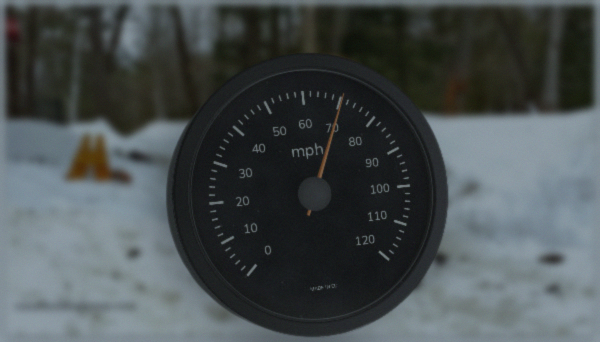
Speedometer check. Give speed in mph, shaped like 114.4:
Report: 70
